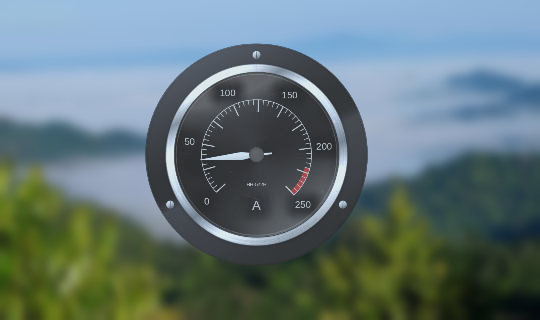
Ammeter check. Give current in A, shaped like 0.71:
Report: 35
